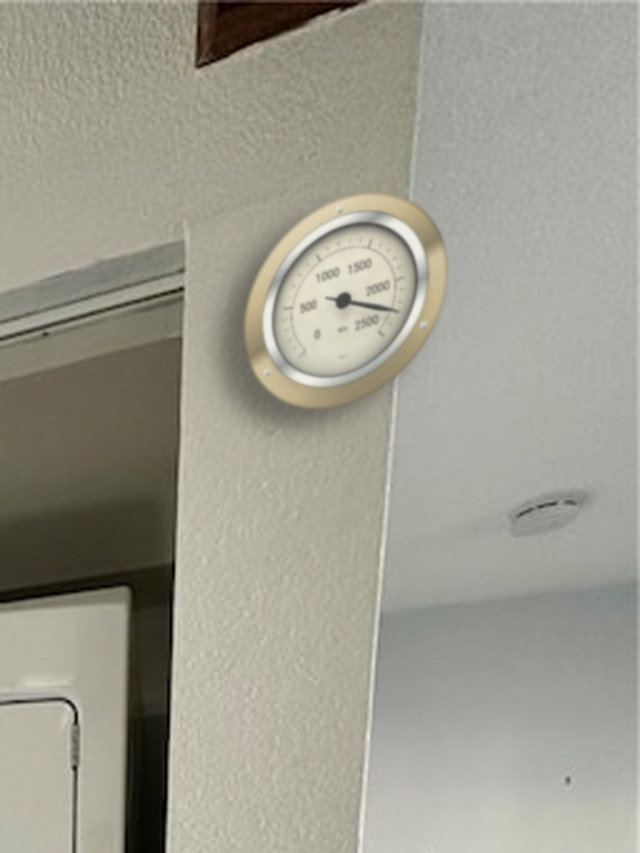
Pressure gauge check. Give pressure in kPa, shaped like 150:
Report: 2300
